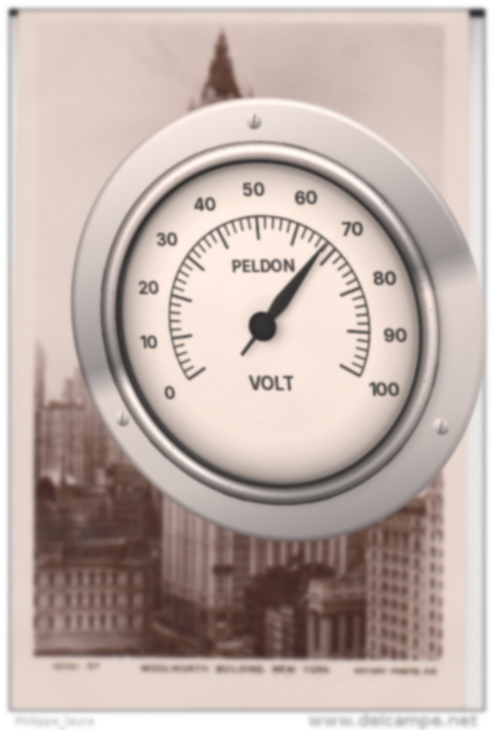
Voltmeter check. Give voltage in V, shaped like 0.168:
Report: 68
